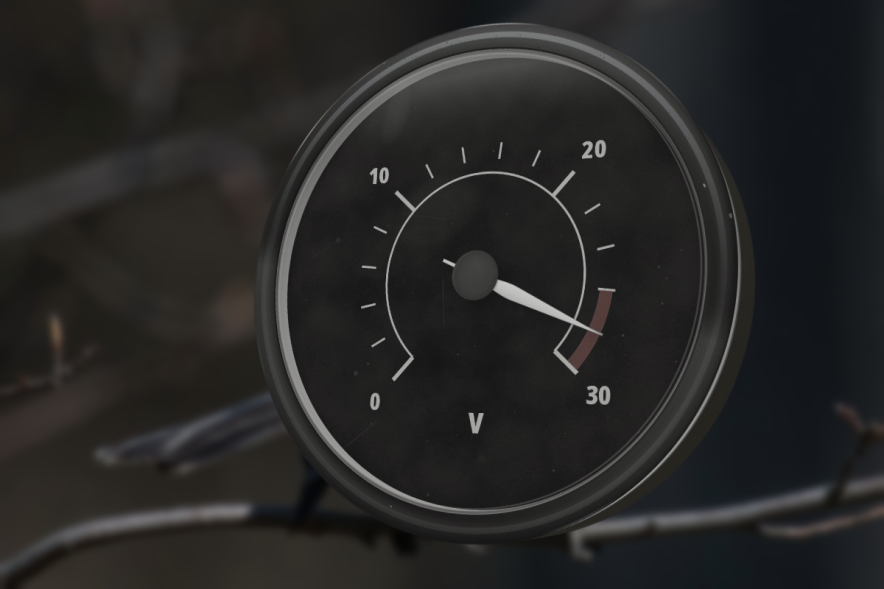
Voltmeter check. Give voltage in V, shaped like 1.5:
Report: 28
